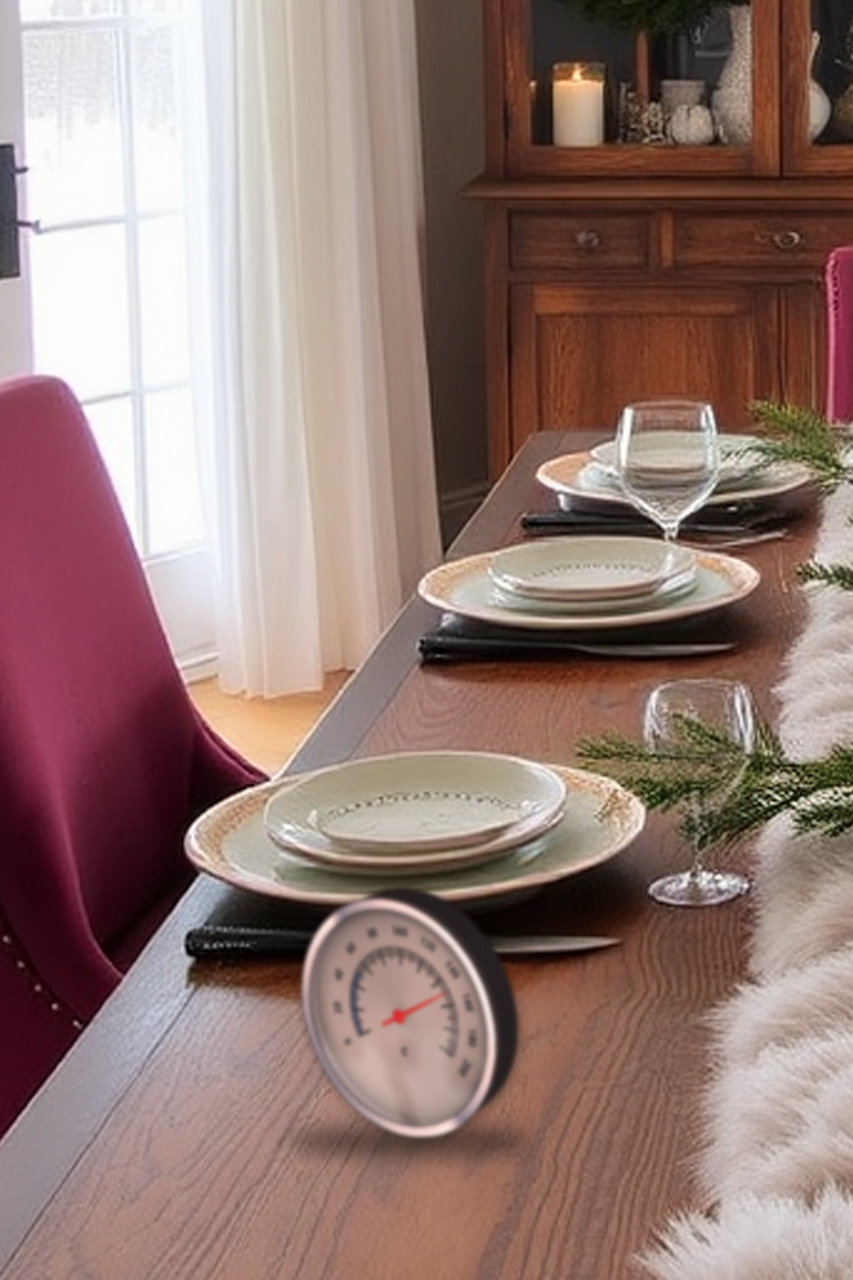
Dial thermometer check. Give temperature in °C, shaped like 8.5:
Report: 150
